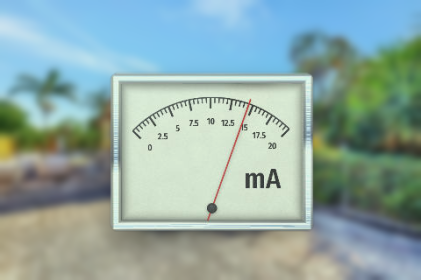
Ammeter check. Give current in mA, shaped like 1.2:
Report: 14.5
